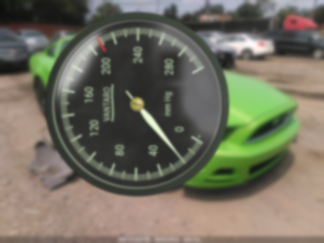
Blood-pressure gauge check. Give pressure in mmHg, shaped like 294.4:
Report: 20
